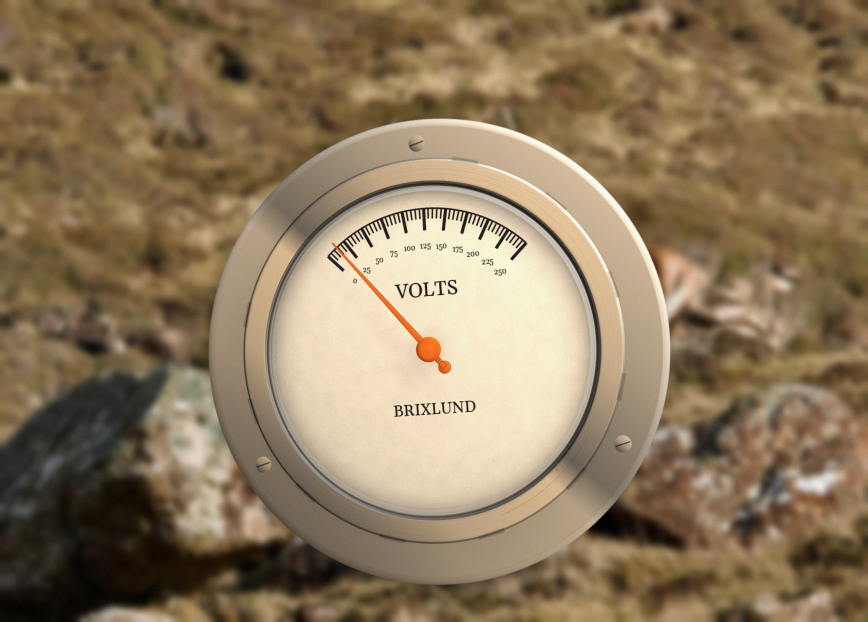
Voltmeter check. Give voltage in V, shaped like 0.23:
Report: 15
